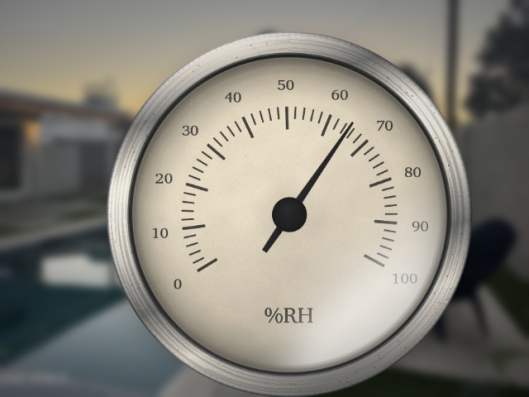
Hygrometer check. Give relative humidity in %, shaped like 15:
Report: 65
